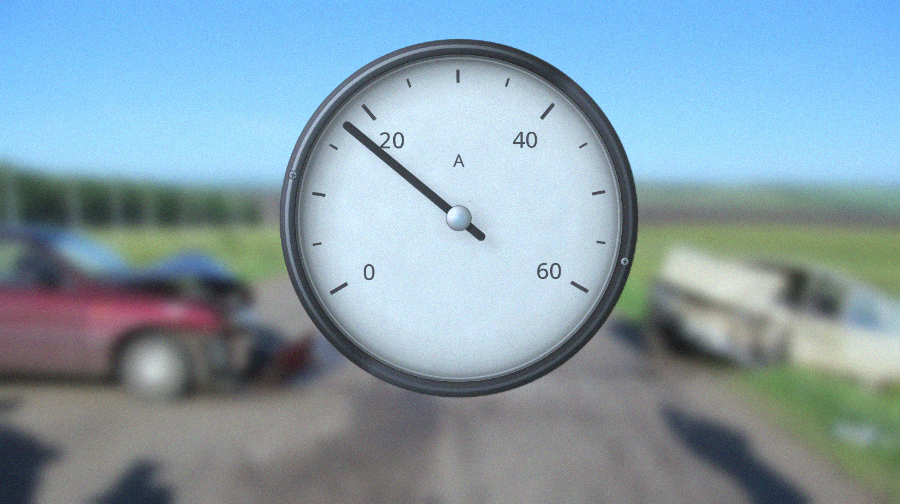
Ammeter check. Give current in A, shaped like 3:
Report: 17.5
